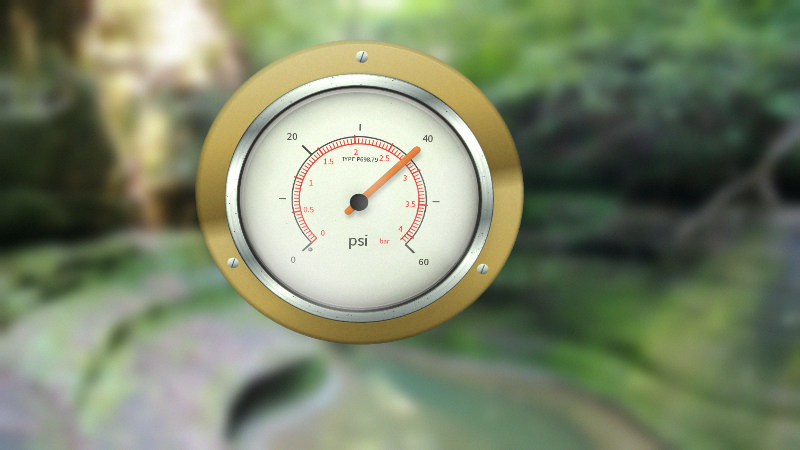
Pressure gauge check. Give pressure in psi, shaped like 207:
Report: 40
